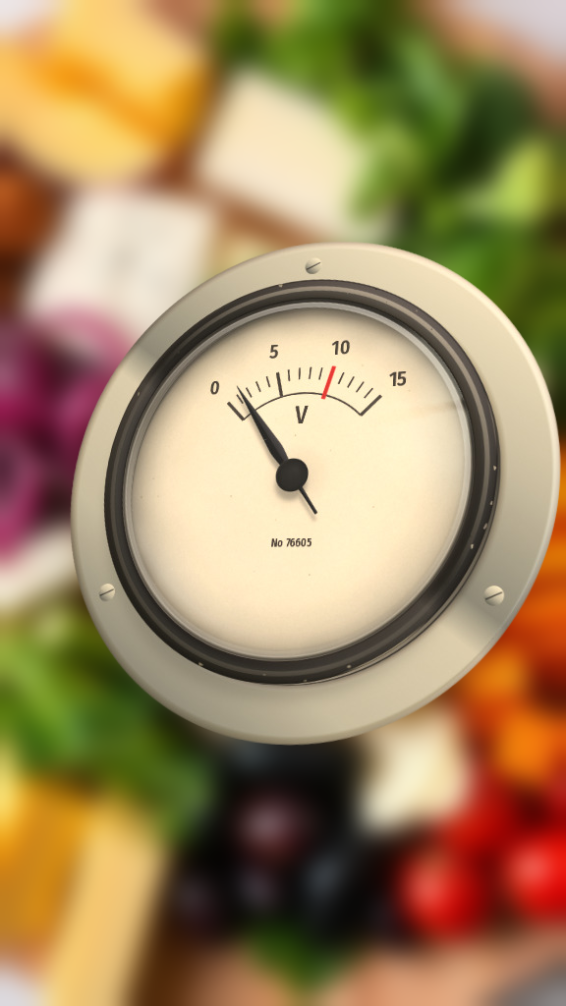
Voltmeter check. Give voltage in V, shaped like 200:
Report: 1.5
